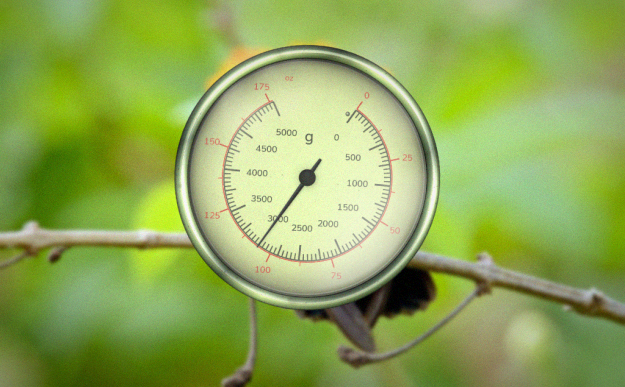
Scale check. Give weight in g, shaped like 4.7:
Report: 3000
